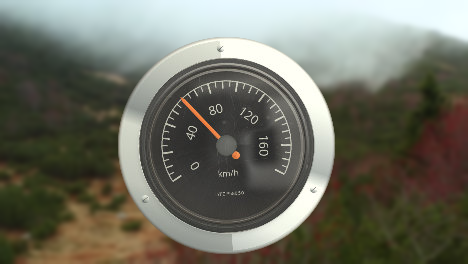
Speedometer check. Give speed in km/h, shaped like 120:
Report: 60
